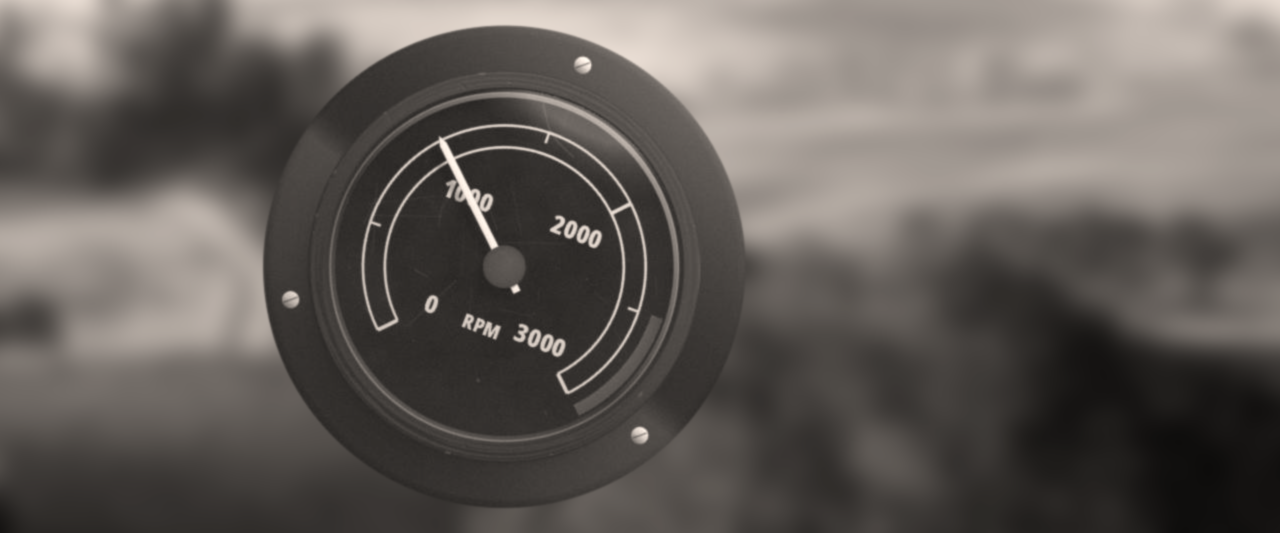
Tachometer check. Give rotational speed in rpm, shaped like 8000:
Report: 1000
